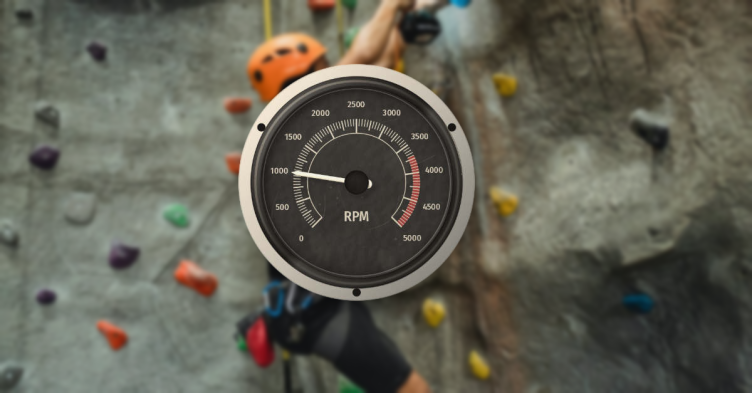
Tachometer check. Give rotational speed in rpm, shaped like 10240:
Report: 1000
